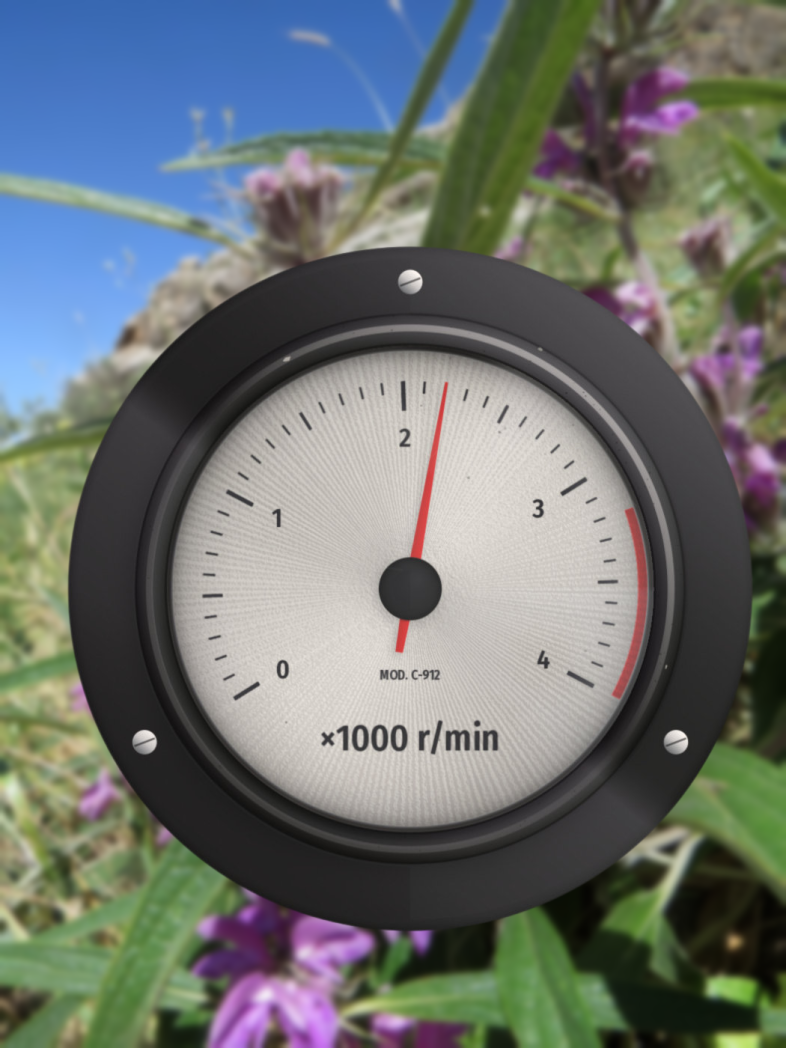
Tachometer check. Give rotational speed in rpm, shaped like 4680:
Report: 2200
